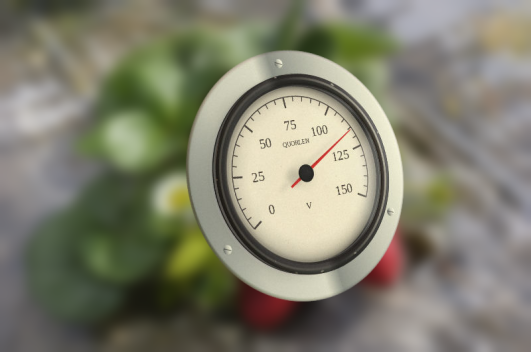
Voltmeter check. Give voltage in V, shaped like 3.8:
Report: 115
